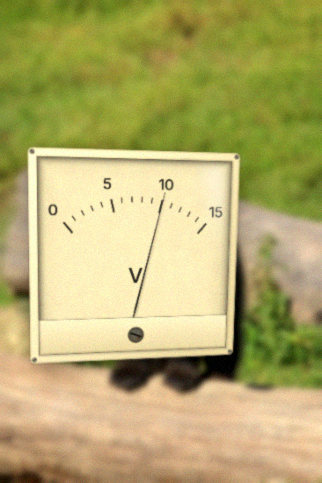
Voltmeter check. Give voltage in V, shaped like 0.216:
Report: 10
